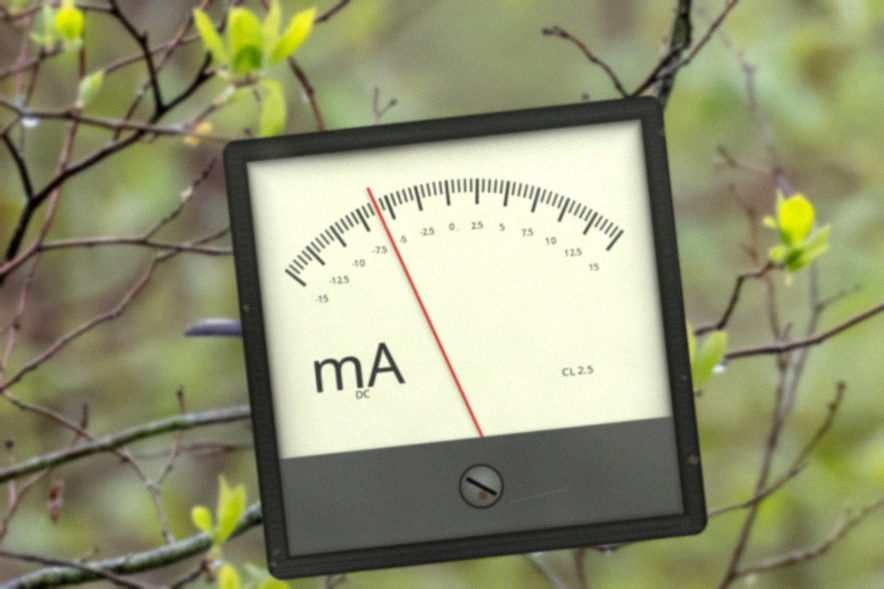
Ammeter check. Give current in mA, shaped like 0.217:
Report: -6
